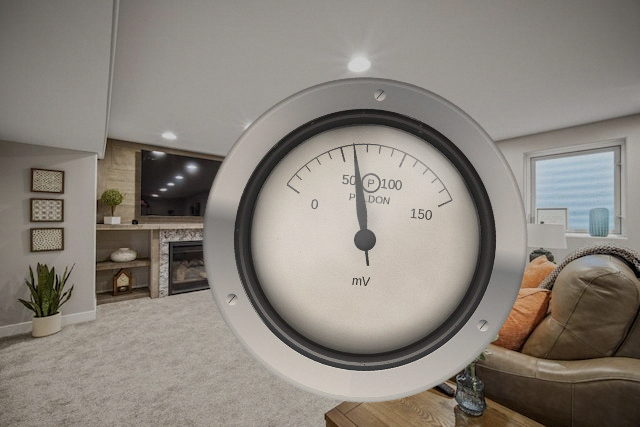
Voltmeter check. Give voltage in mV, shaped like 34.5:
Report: 60
